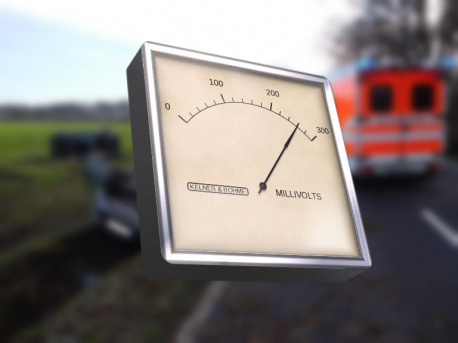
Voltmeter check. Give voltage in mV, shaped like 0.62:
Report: 260
